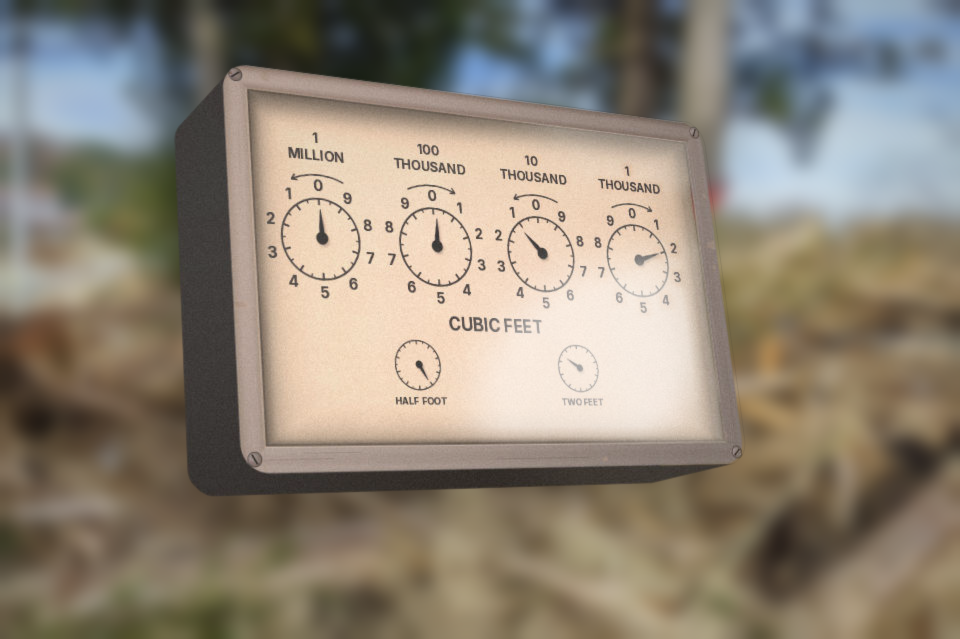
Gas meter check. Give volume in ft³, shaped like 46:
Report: 1200
